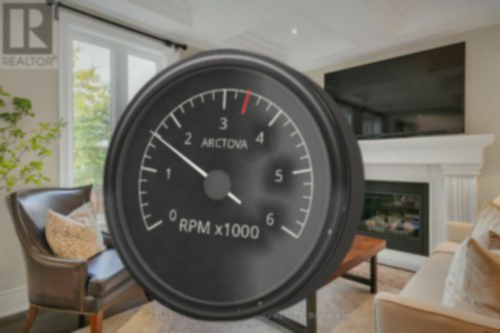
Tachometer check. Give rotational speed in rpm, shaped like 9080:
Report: 1600
